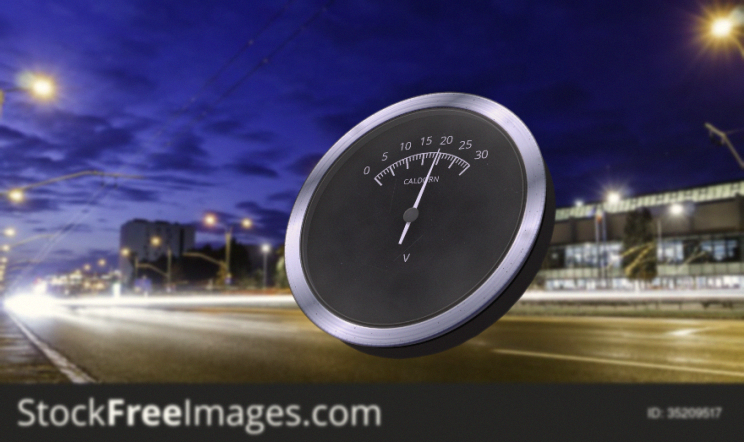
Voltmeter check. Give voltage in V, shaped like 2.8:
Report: 20
